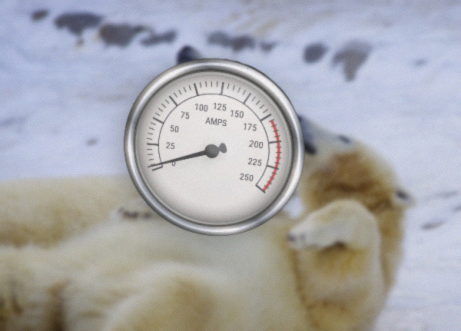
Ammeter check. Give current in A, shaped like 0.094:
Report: 5
